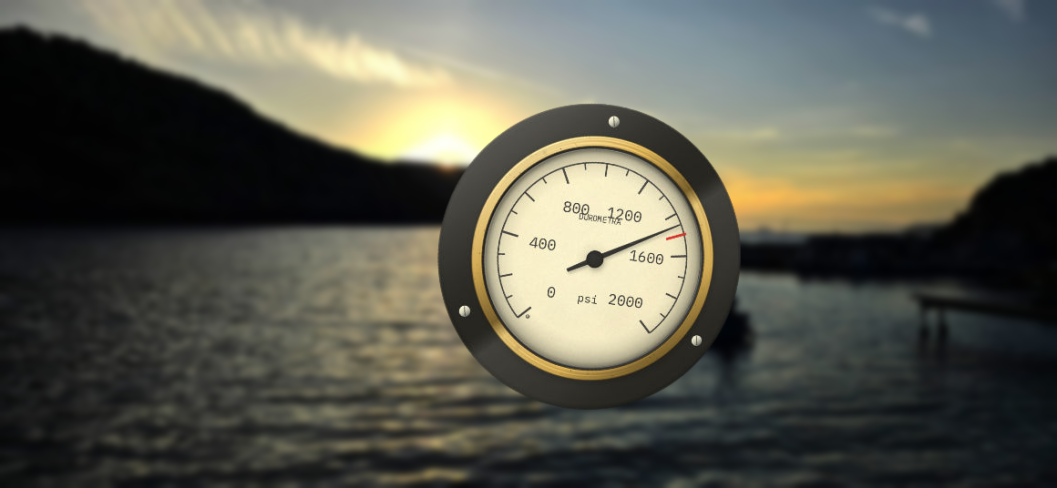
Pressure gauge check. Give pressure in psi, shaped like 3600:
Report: 1450
